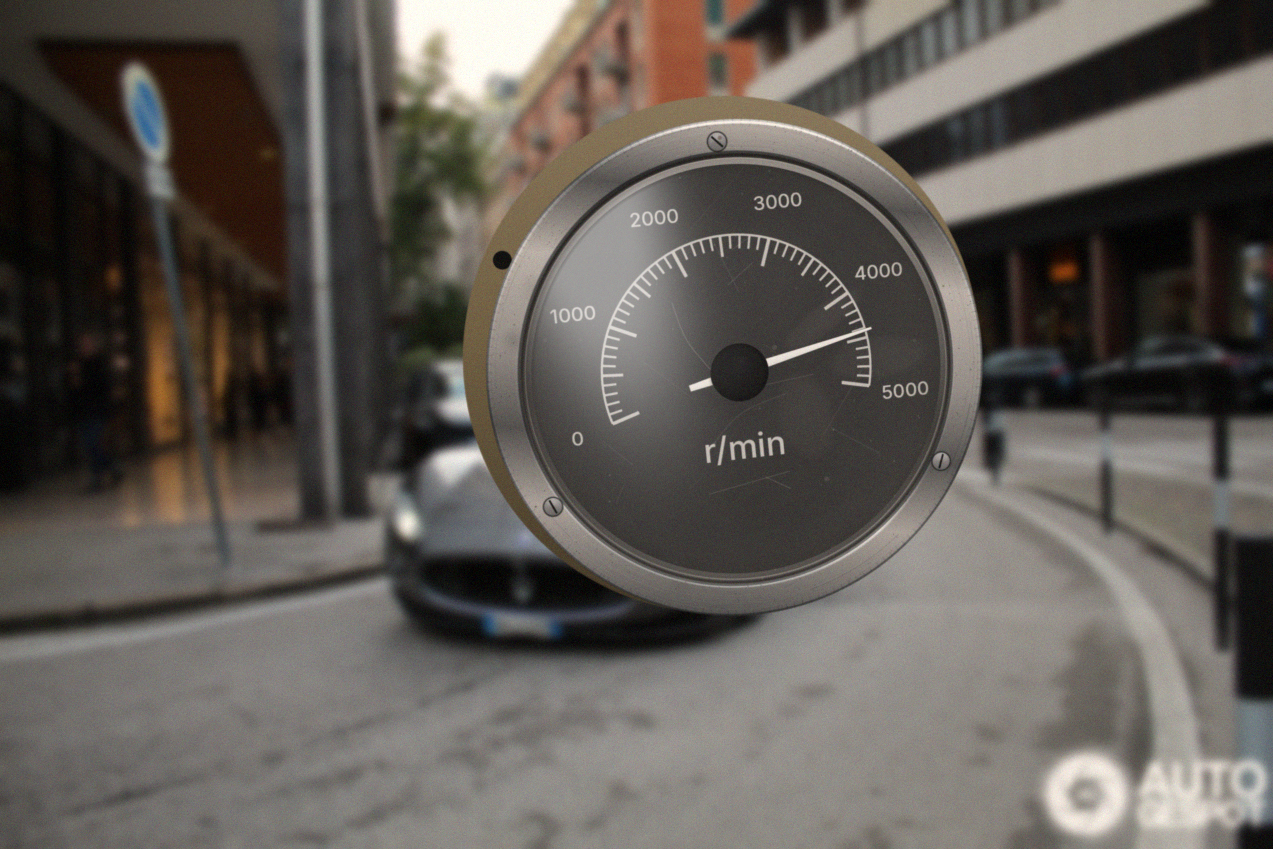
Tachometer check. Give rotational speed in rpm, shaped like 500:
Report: 4400
